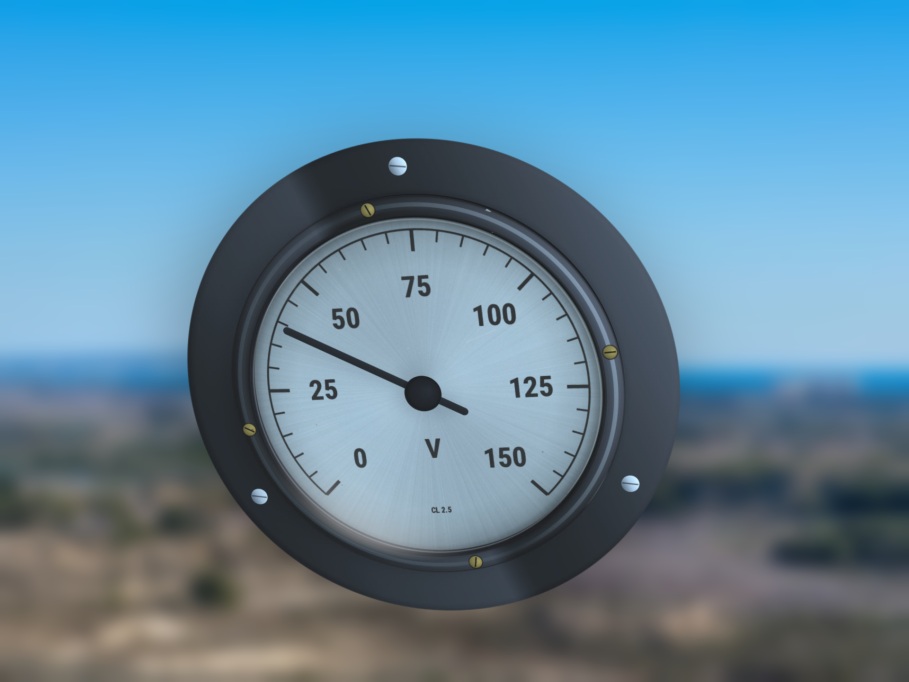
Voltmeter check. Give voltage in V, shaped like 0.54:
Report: 40
